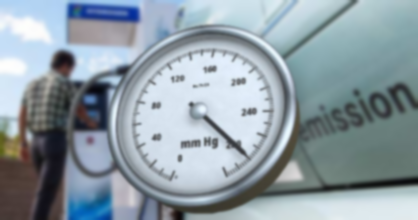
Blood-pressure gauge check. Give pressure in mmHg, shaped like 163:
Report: 280
